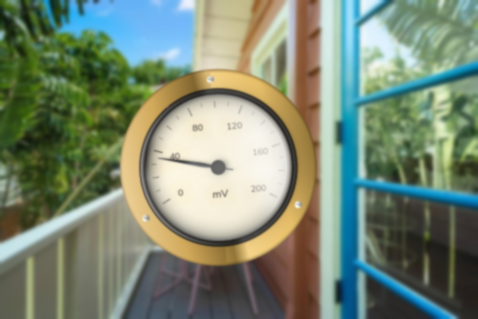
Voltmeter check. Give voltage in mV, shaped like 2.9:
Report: 35
